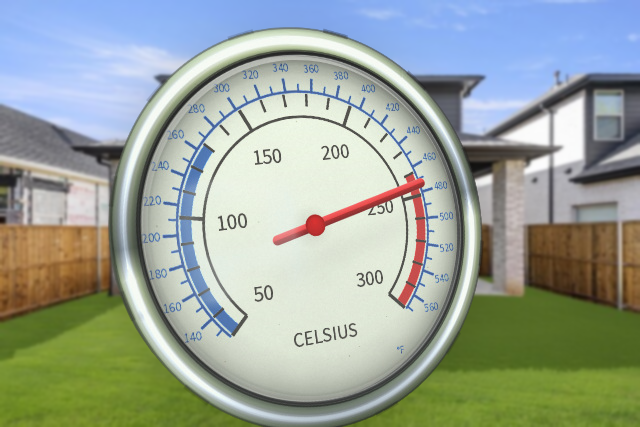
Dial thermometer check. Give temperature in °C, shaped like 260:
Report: 245
